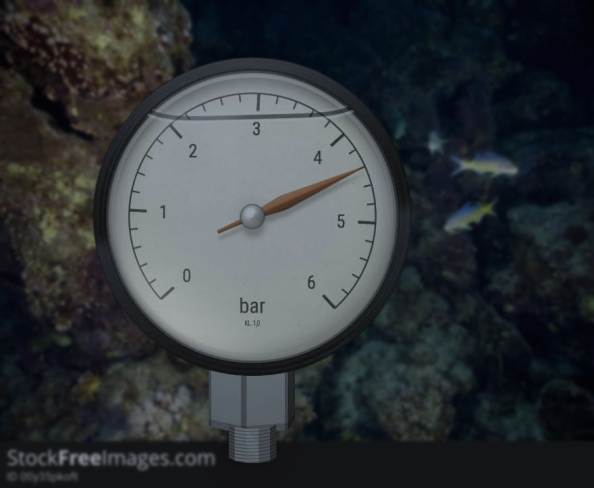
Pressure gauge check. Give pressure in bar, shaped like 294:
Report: 4.4
